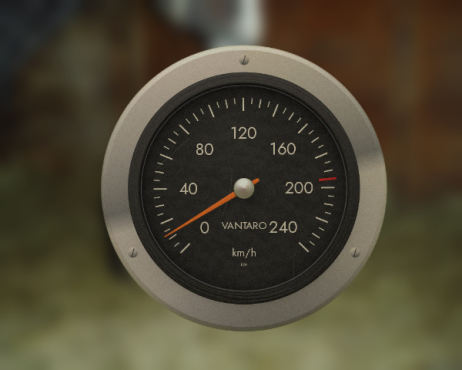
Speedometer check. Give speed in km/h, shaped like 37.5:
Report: 12.5
